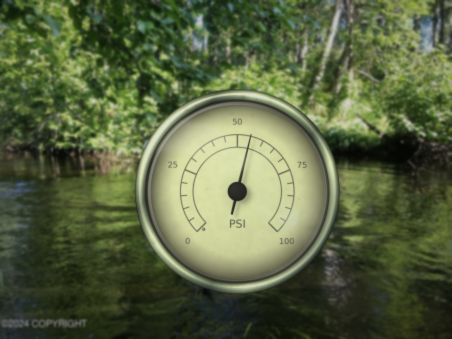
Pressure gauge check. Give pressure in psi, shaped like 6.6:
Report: 55
